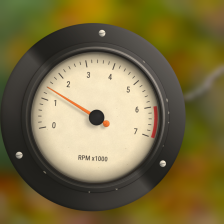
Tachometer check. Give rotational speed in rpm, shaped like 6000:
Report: 1400
